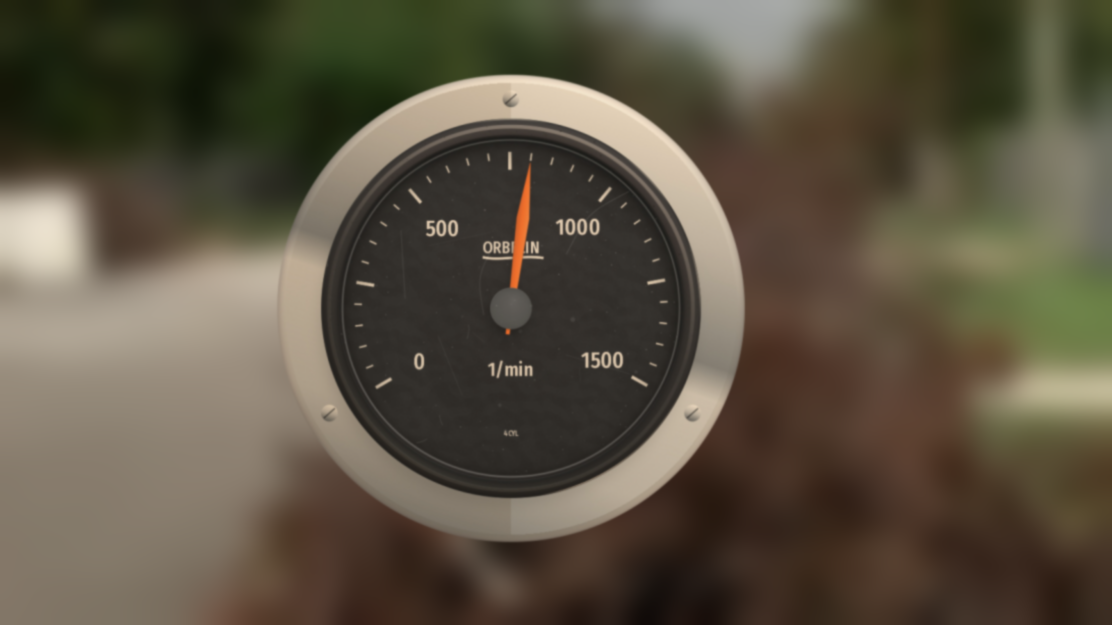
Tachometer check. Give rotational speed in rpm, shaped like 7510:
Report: 800
